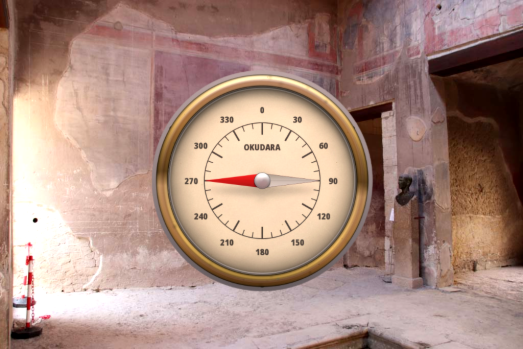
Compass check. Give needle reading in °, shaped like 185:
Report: 270
